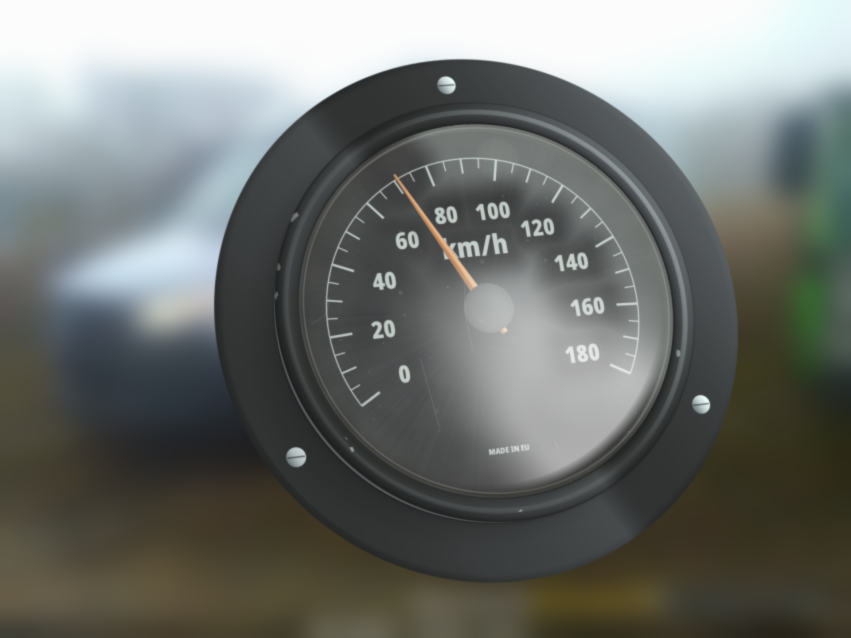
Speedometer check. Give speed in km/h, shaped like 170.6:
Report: 70
